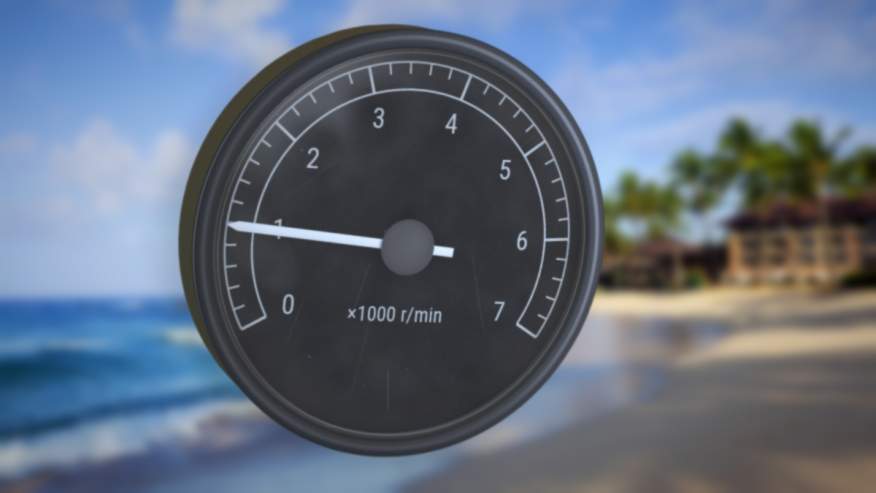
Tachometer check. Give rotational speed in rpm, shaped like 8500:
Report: 1000
